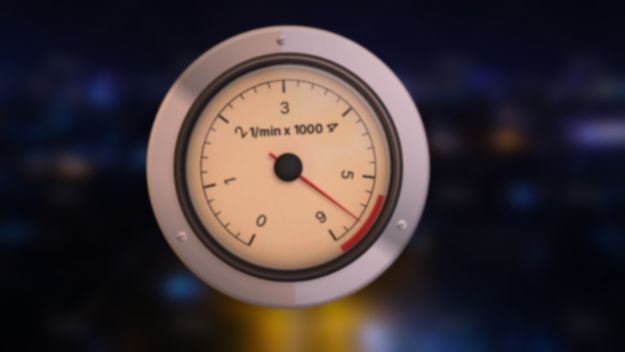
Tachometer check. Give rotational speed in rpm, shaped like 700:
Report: 5600
